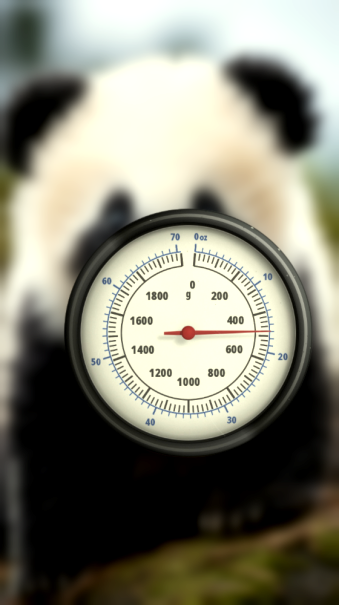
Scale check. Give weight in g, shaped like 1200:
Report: 480
